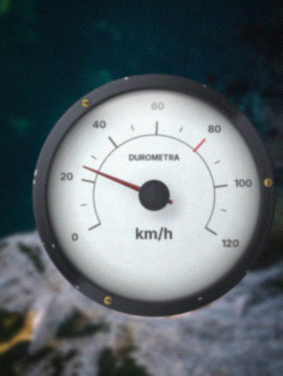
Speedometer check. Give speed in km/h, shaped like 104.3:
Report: 25
